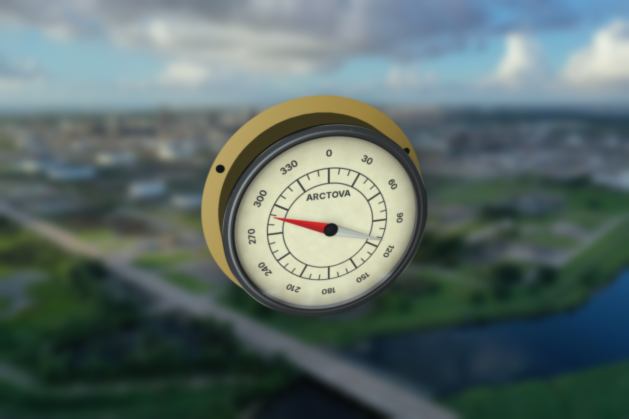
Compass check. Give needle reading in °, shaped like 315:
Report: 290
